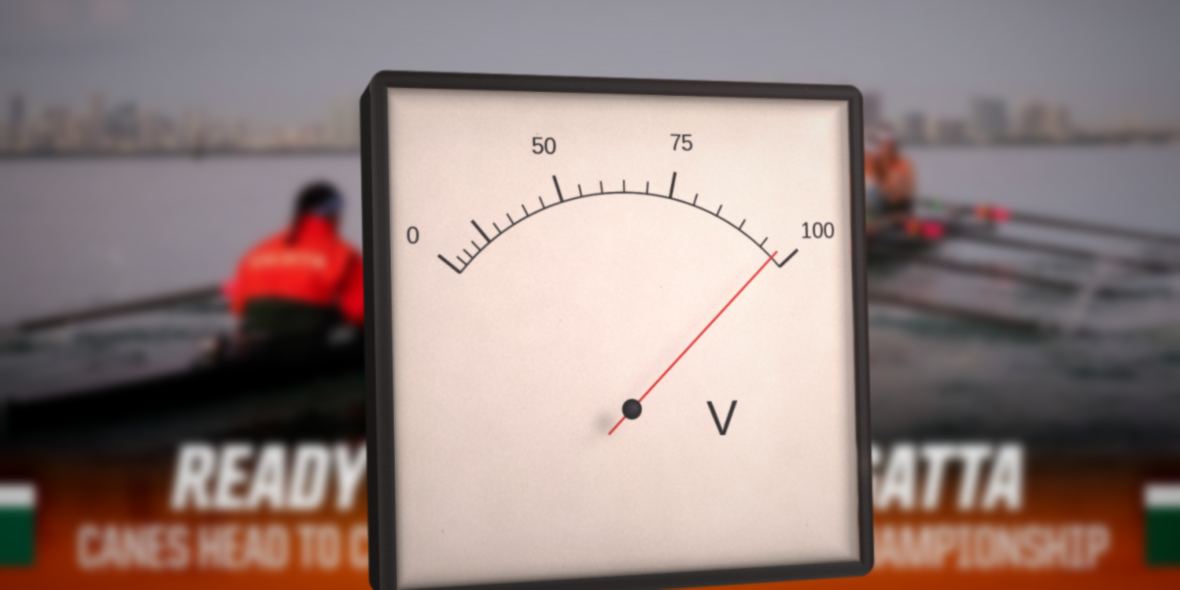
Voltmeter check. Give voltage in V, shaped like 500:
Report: 97.5
